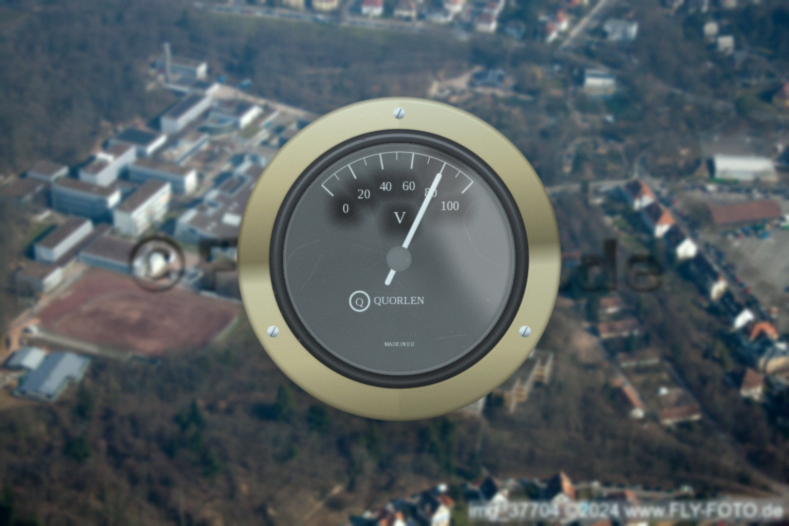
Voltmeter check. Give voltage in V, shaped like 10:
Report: 80
